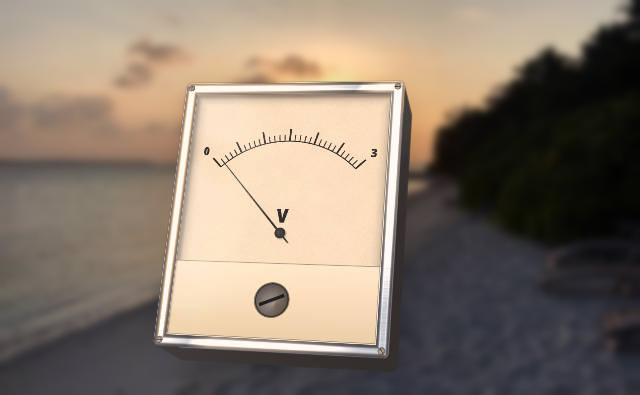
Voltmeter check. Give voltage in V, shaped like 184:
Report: 0.1
